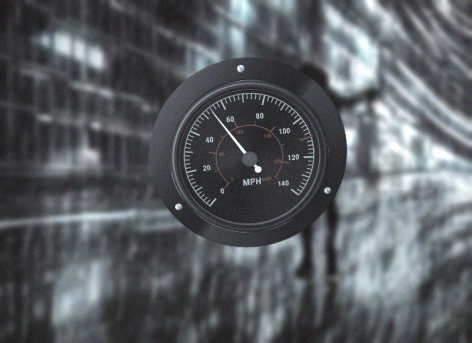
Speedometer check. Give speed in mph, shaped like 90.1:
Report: 54
